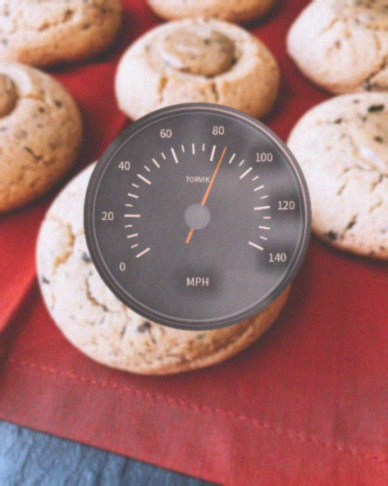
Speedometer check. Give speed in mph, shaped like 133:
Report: 85
